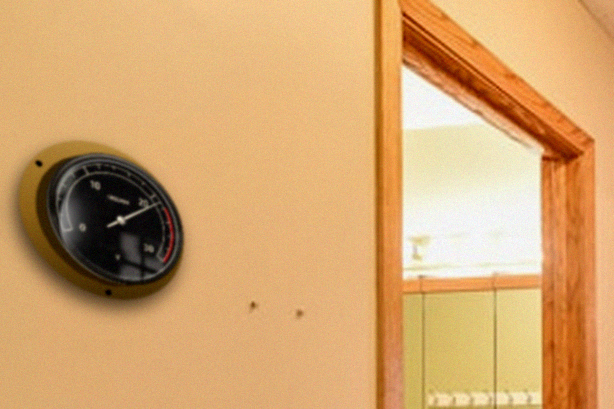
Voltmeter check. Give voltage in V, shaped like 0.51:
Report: 21
